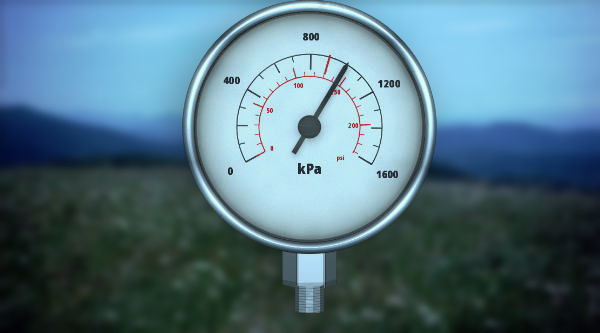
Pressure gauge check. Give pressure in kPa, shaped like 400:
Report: 1000
